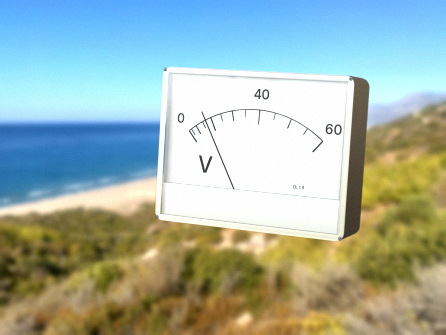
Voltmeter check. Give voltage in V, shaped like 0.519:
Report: 17.5
